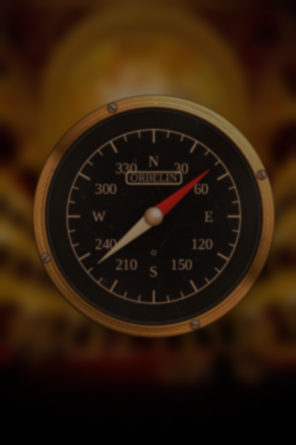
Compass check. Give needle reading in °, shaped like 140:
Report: 50
